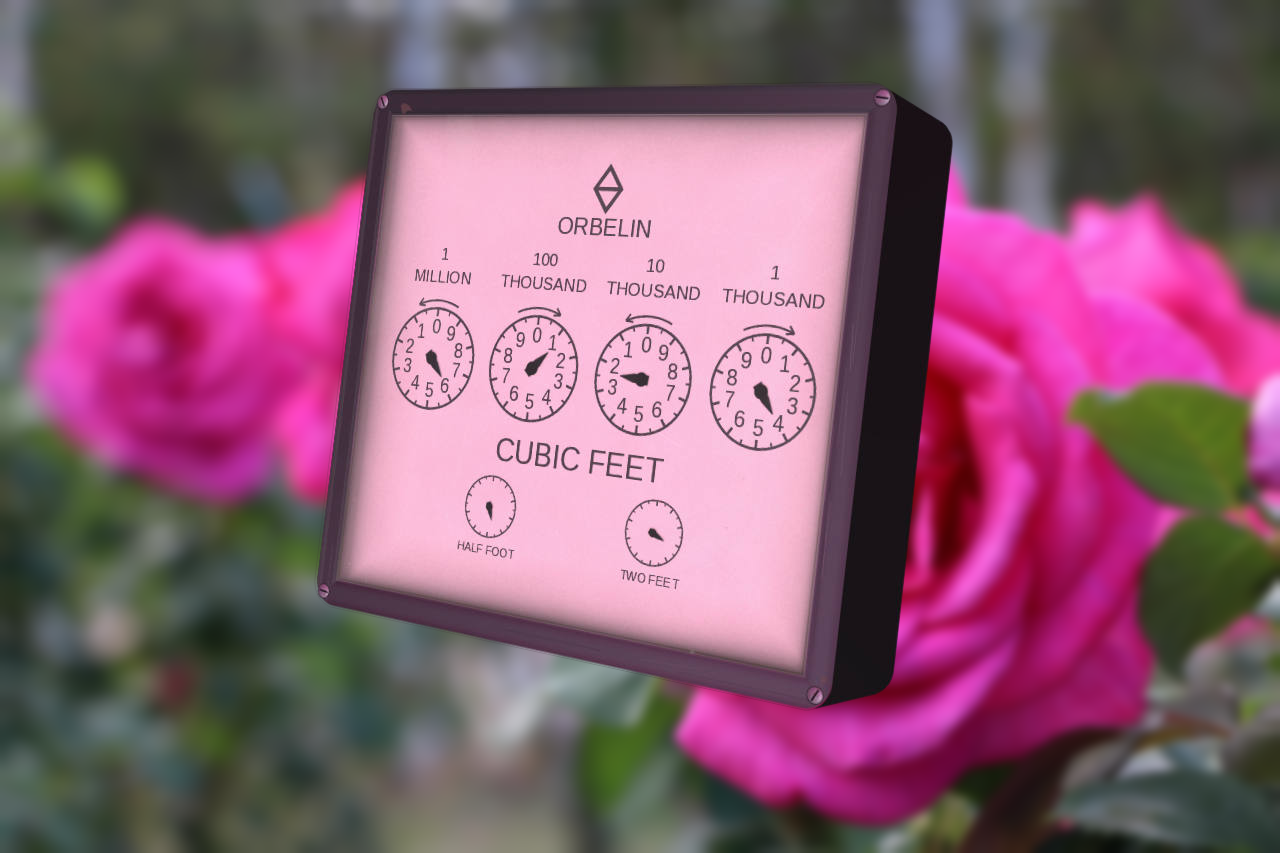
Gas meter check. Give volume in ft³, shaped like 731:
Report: 612400
